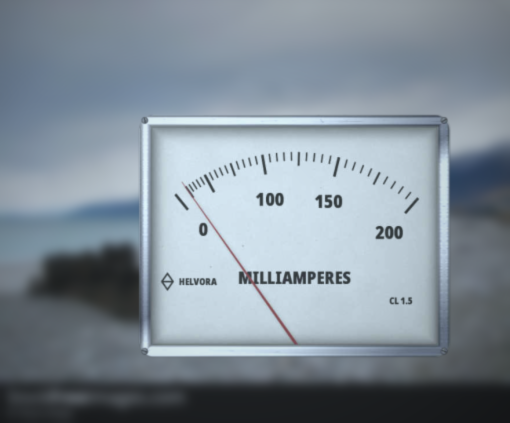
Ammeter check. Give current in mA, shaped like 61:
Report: 25
